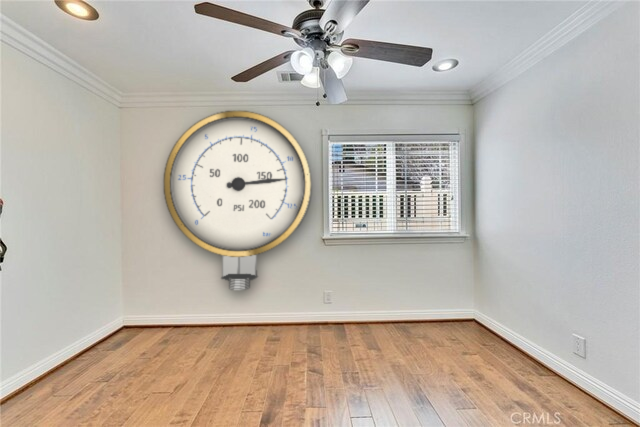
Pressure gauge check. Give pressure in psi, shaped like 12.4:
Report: 160
